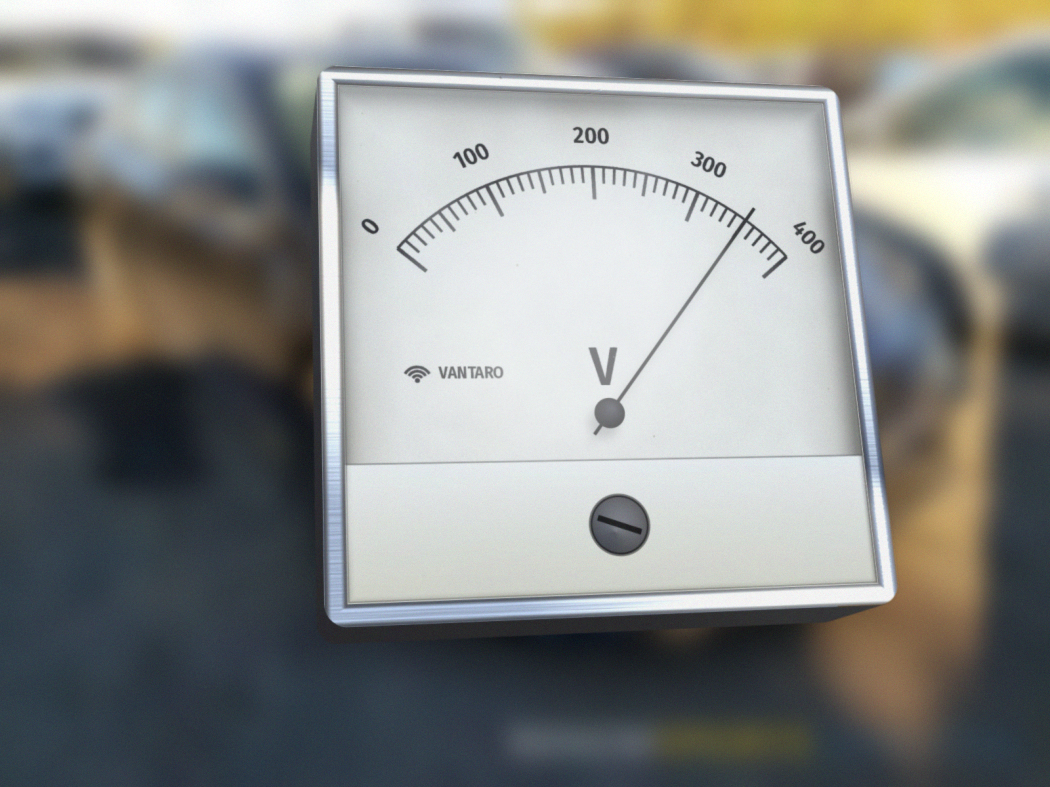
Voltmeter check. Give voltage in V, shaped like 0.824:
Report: 350
